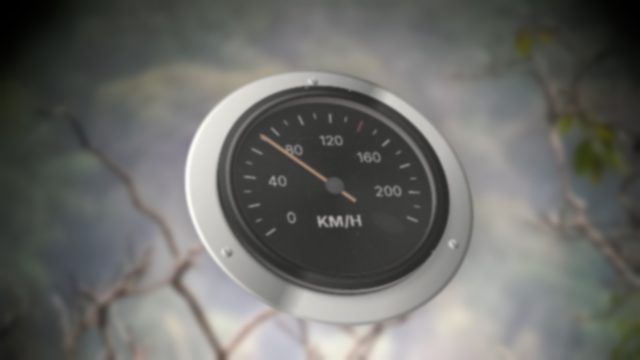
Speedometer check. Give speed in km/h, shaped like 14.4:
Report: 70
